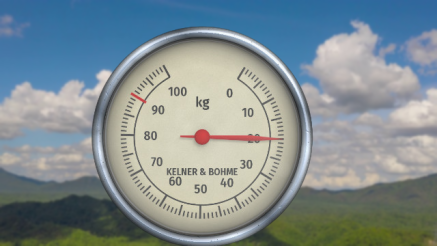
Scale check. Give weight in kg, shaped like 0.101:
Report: 20
